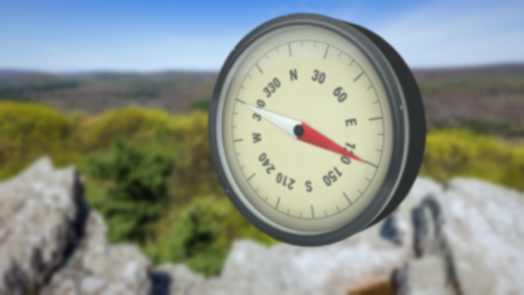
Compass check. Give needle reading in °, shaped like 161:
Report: 120
